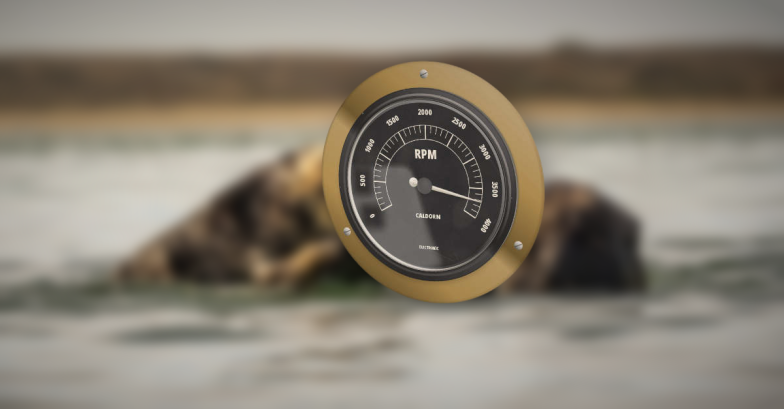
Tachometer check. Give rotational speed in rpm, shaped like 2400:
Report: 3700
